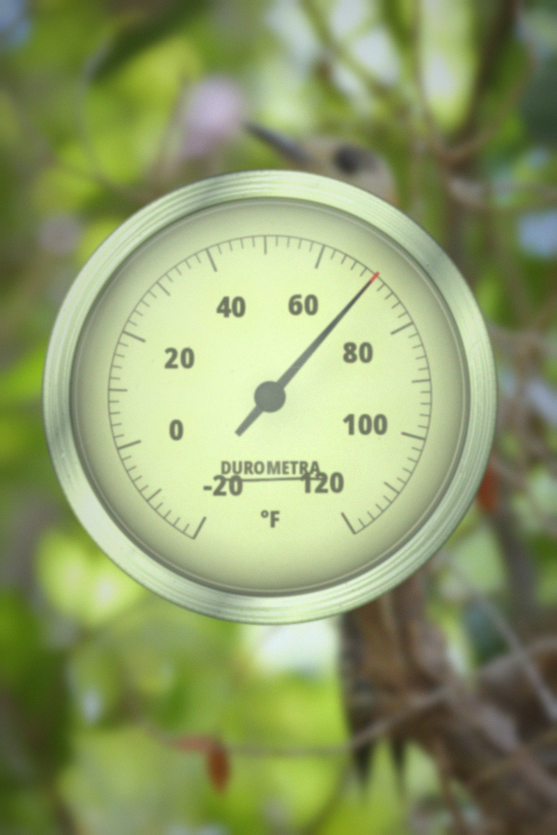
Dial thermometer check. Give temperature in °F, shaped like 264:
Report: 70
